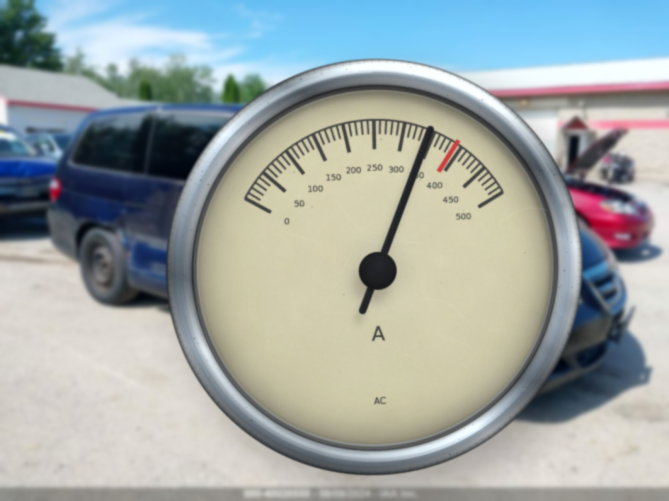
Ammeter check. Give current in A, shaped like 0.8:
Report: 340
